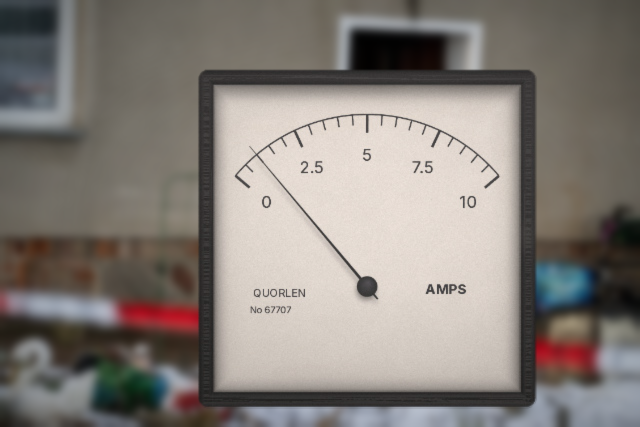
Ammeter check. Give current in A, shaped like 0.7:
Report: 1
